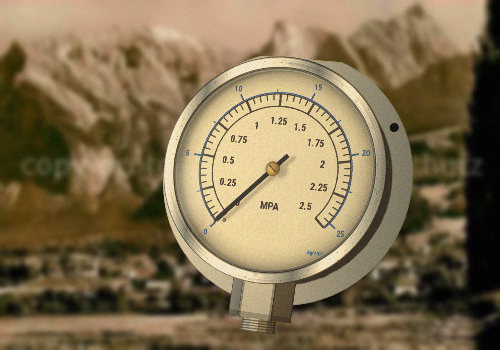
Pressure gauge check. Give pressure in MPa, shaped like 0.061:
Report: 0
